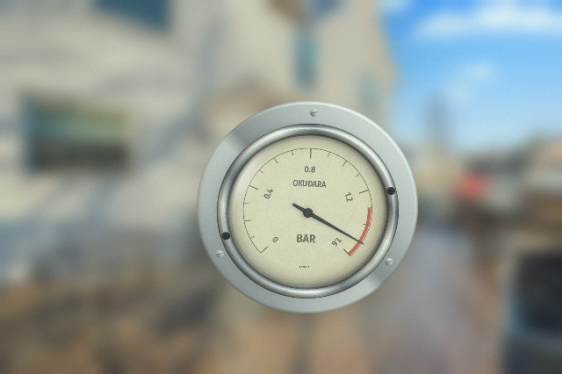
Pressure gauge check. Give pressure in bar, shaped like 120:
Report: 1.5
